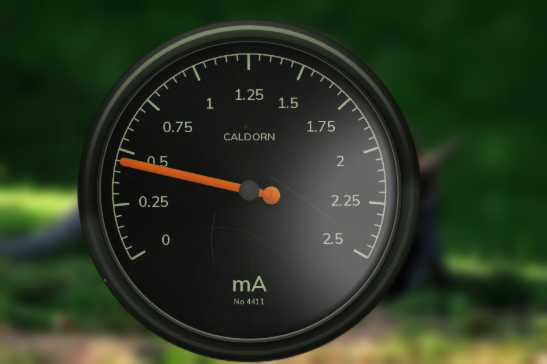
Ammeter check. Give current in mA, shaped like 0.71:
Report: 0.45
